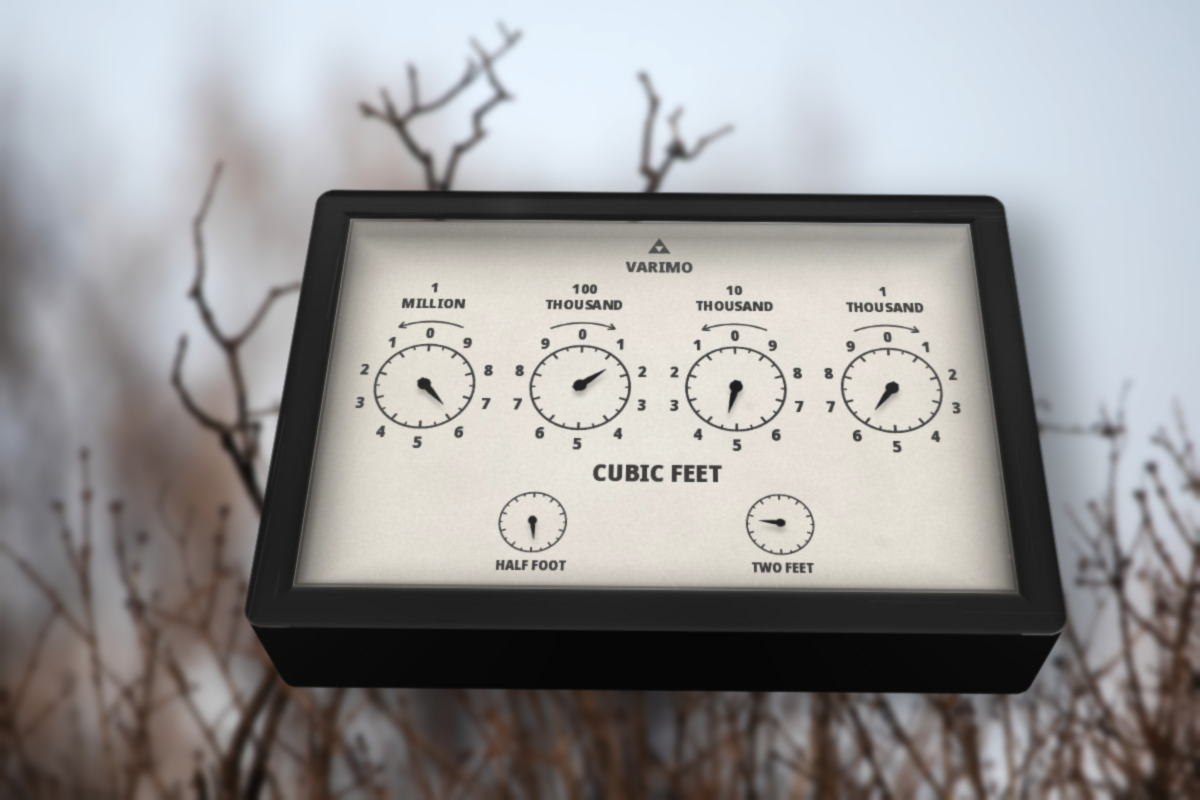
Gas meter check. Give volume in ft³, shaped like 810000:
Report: 614600
